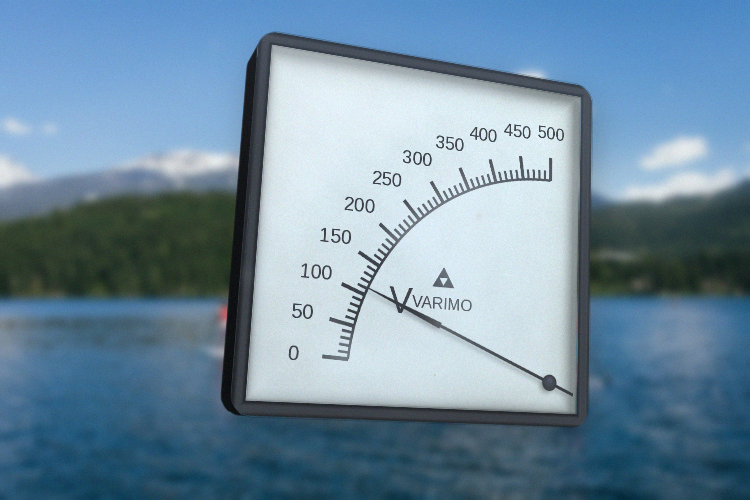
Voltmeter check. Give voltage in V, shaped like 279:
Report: 110
